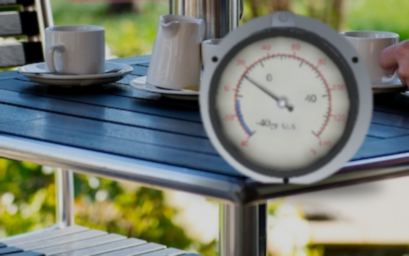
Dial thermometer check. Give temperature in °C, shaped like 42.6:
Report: -10
